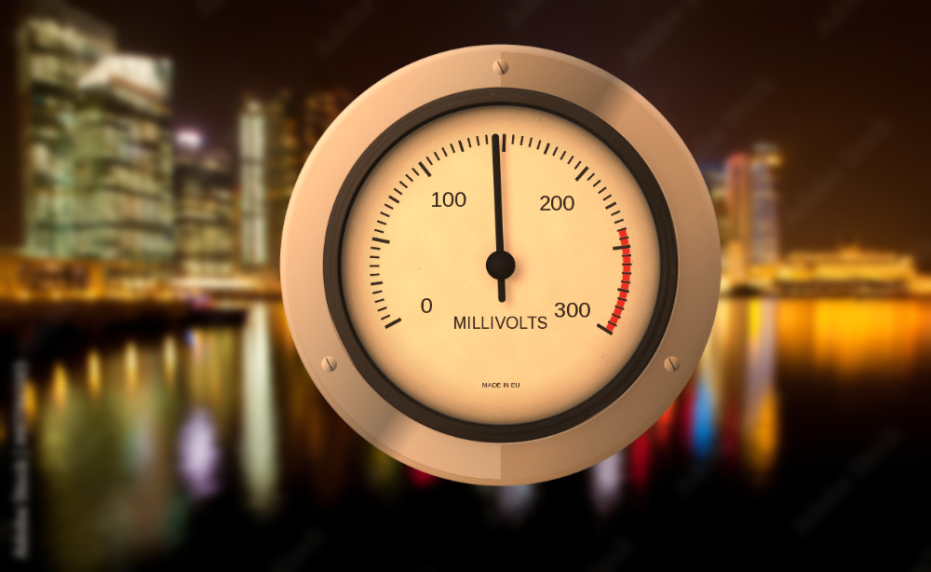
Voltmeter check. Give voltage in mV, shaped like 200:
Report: 145
